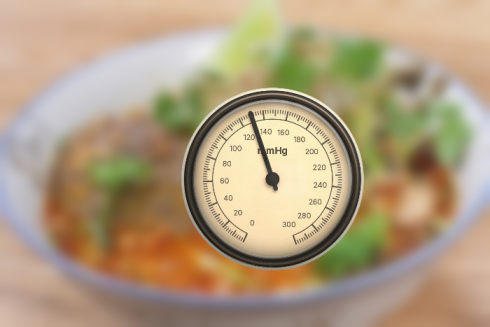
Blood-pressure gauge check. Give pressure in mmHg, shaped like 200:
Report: 130
